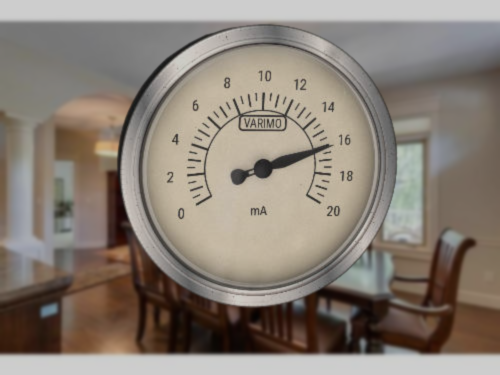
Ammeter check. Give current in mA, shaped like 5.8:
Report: 16
